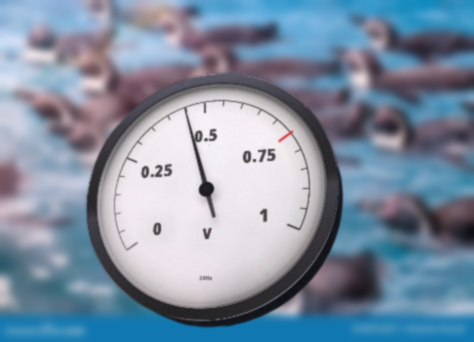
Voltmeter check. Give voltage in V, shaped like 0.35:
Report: 0.45
